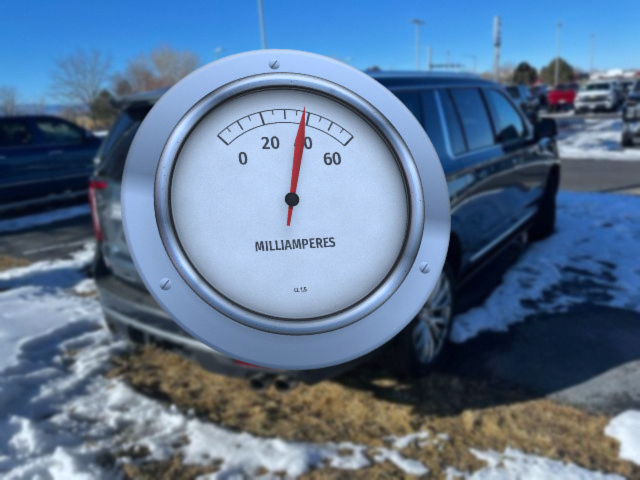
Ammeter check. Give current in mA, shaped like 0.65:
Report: 37.5
